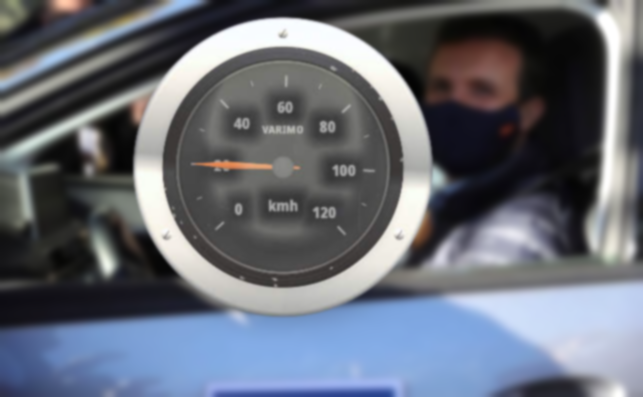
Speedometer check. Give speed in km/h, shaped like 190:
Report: 20
